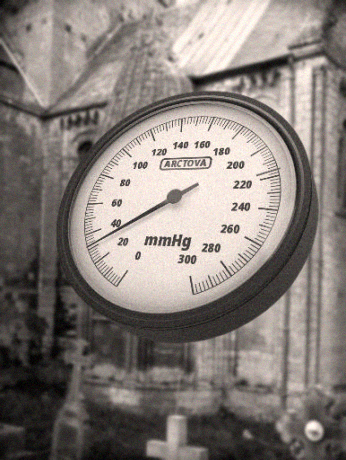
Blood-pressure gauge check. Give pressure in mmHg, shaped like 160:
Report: 30
